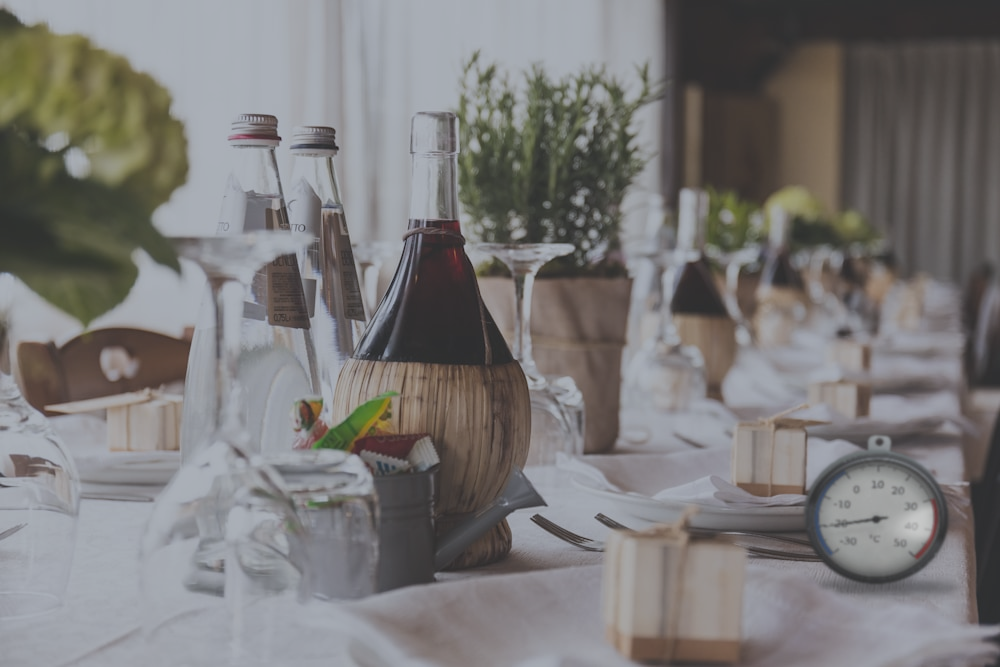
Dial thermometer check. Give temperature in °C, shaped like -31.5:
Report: -20
